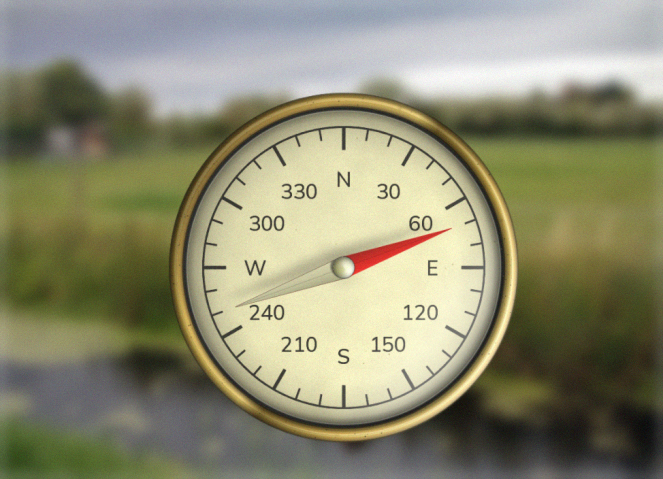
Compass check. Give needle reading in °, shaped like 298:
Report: 70
